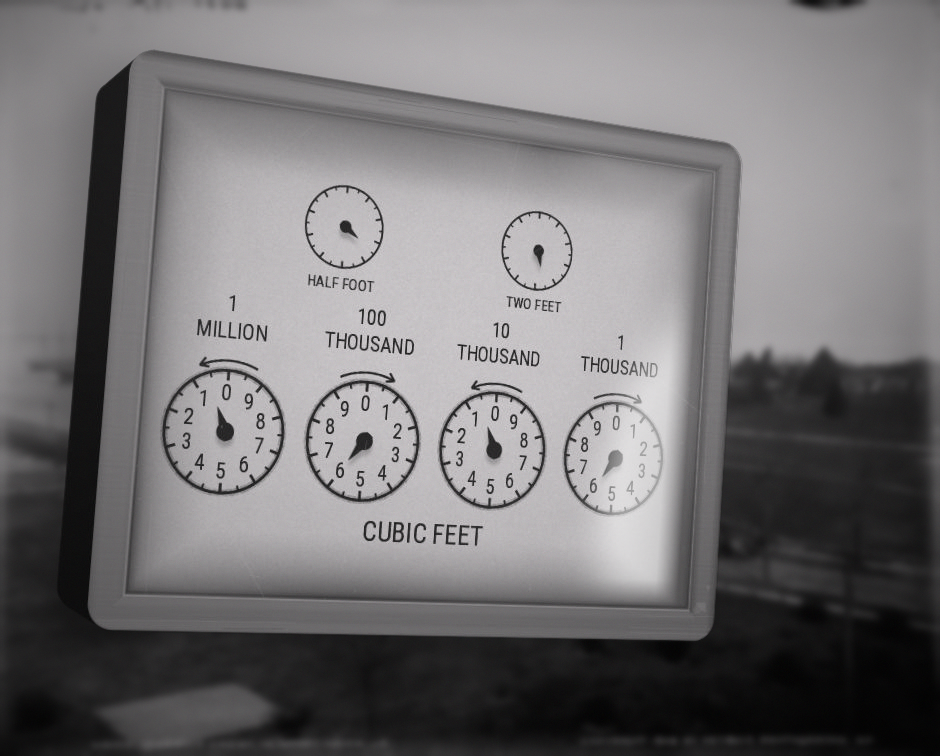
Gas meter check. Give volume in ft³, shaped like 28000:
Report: 60600
